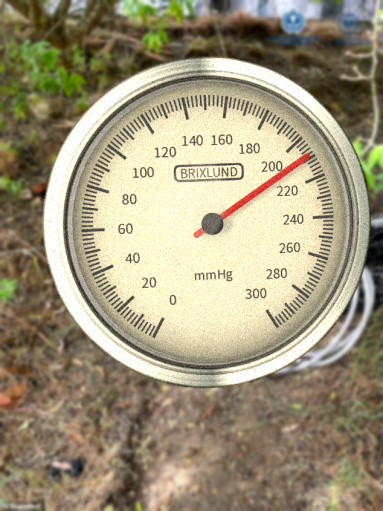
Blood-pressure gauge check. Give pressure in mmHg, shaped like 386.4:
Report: 208
